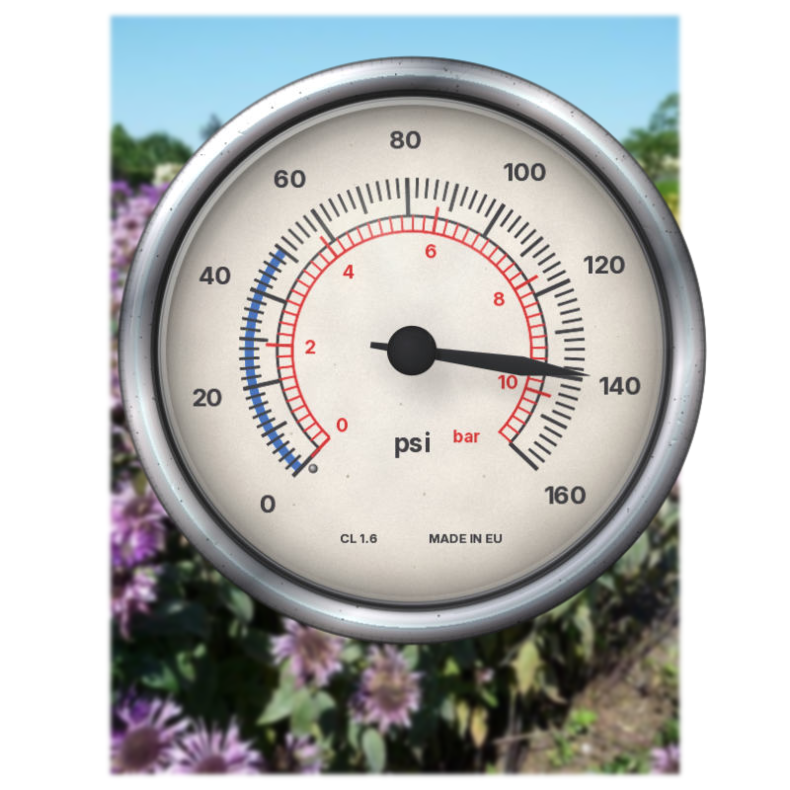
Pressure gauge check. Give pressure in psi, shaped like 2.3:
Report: 139
